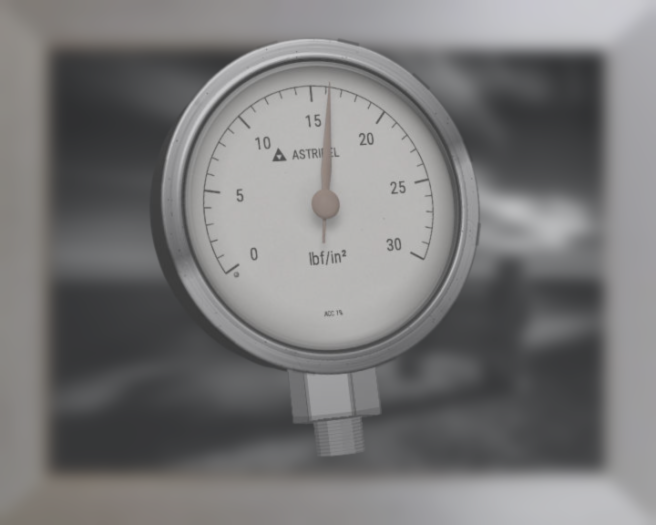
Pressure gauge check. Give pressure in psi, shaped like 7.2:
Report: 16
